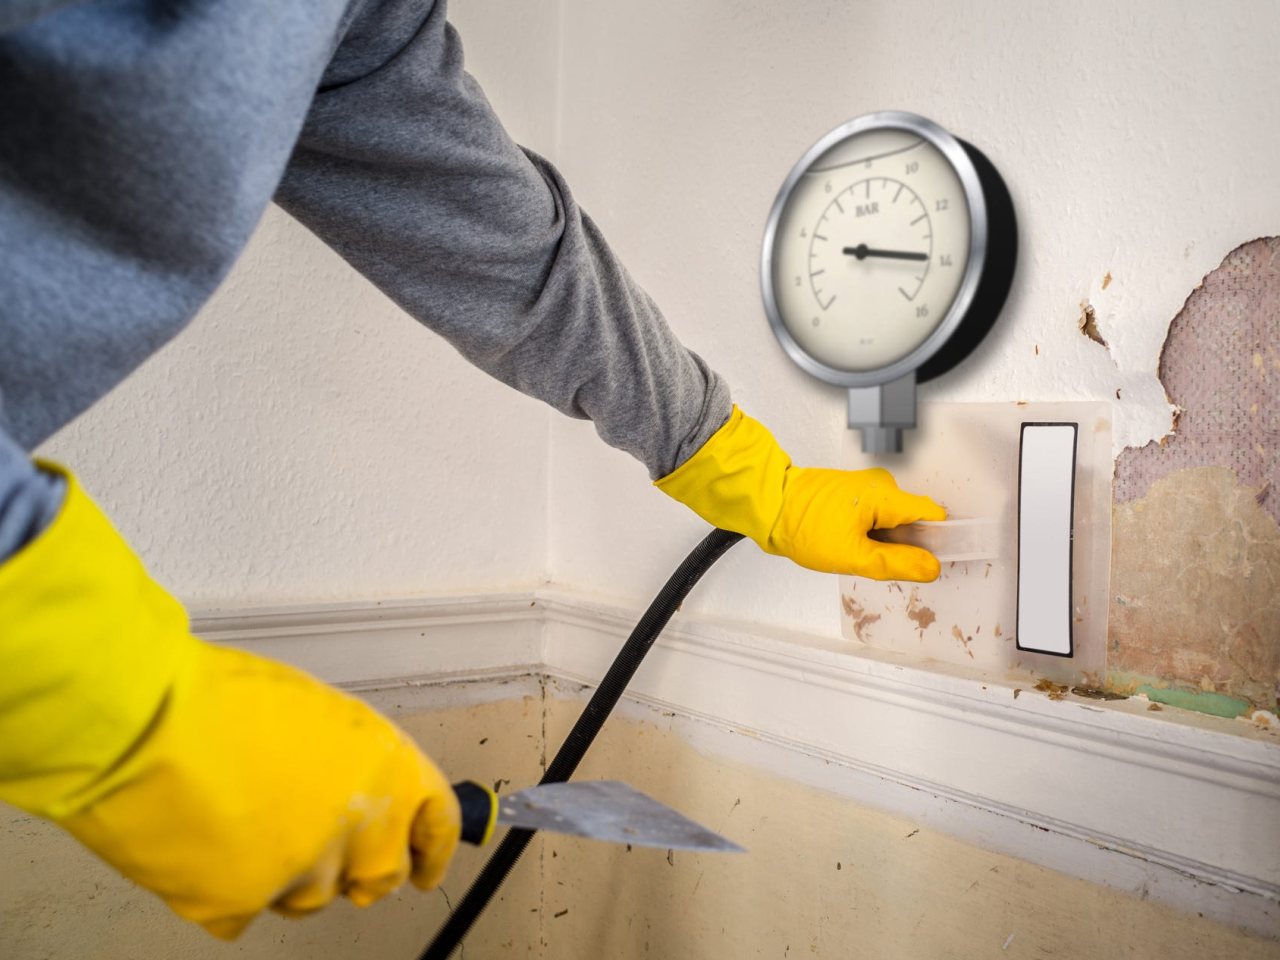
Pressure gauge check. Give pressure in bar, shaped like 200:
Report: 14
